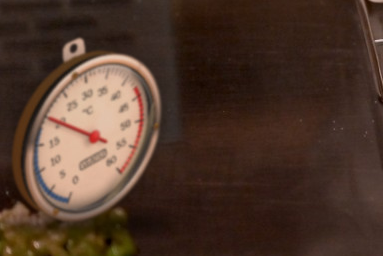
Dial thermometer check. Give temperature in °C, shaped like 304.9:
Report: 20
